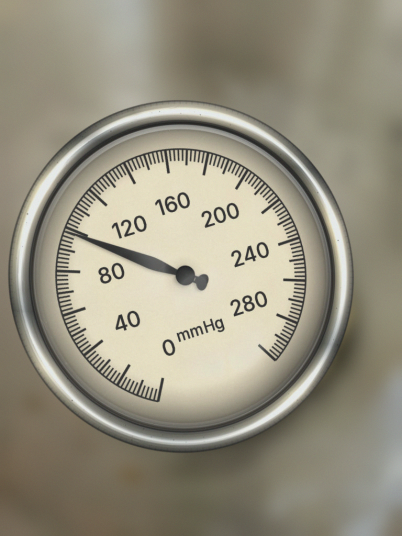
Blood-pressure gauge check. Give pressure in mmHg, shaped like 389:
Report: 98
